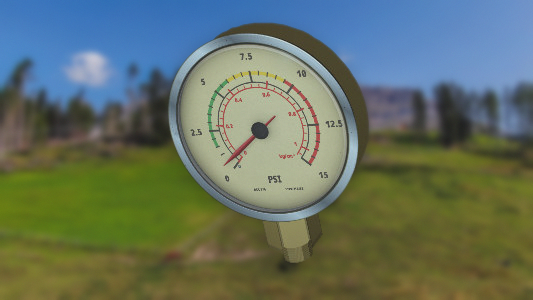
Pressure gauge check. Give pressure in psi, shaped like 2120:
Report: 0.5
